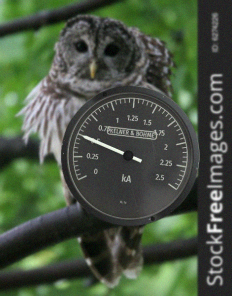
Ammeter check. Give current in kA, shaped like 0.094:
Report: 0.5
